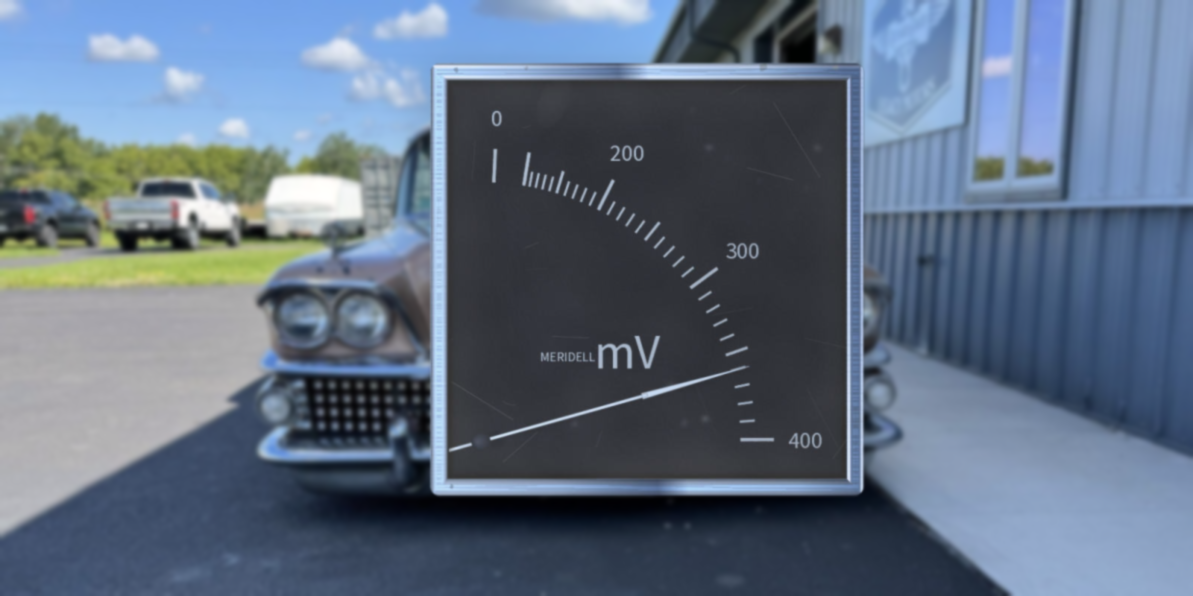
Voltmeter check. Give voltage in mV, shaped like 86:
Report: 360
